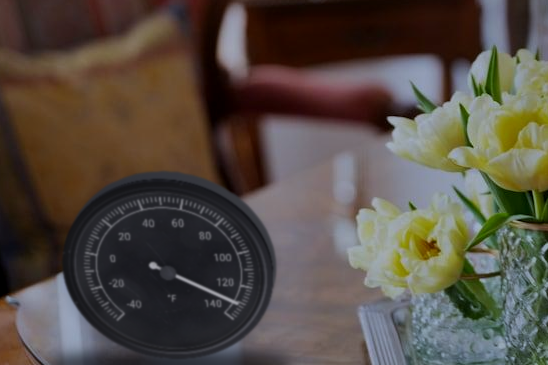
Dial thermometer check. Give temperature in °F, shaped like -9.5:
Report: 130
